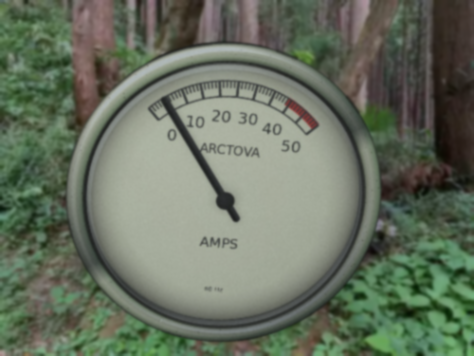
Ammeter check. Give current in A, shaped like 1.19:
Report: 5
